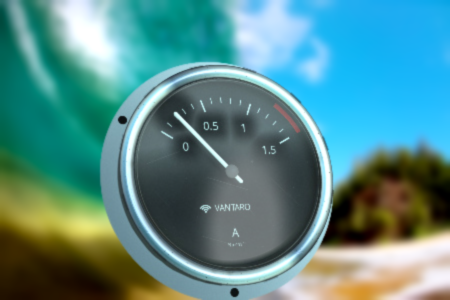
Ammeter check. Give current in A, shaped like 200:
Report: 0.2
